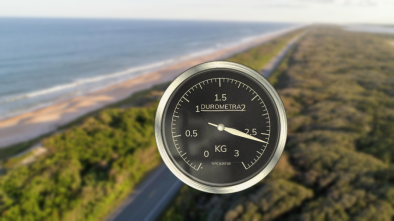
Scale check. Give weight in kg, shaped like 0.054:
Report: 2.6
